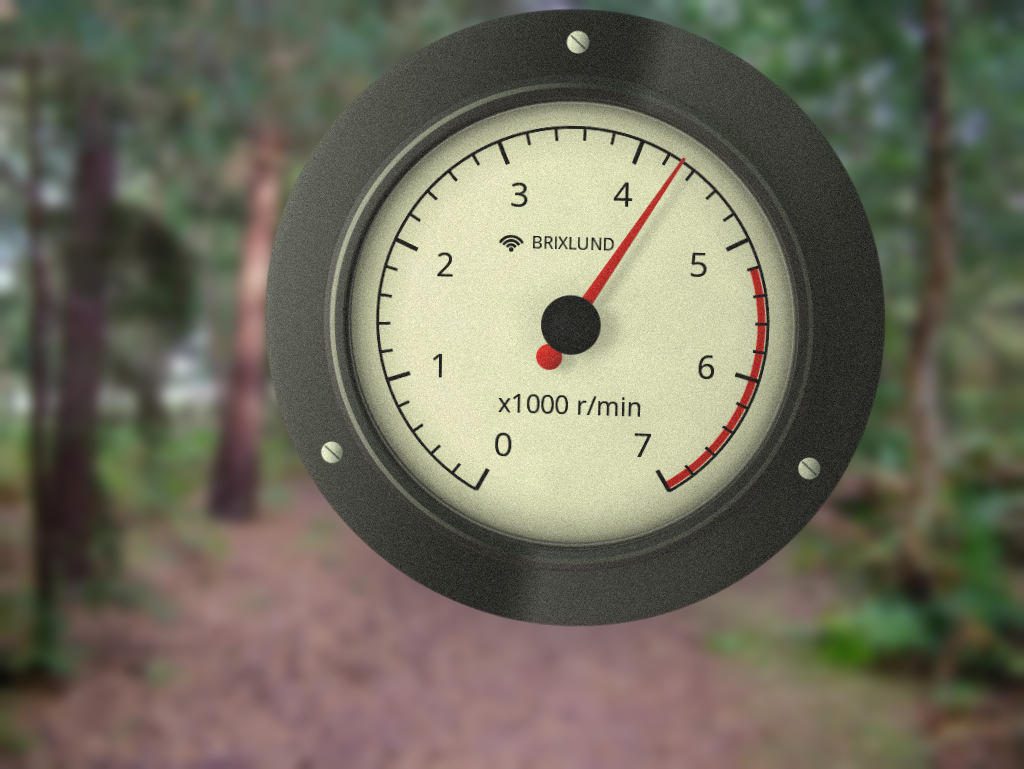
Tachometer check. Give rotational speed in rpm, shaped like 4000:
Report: 4300
